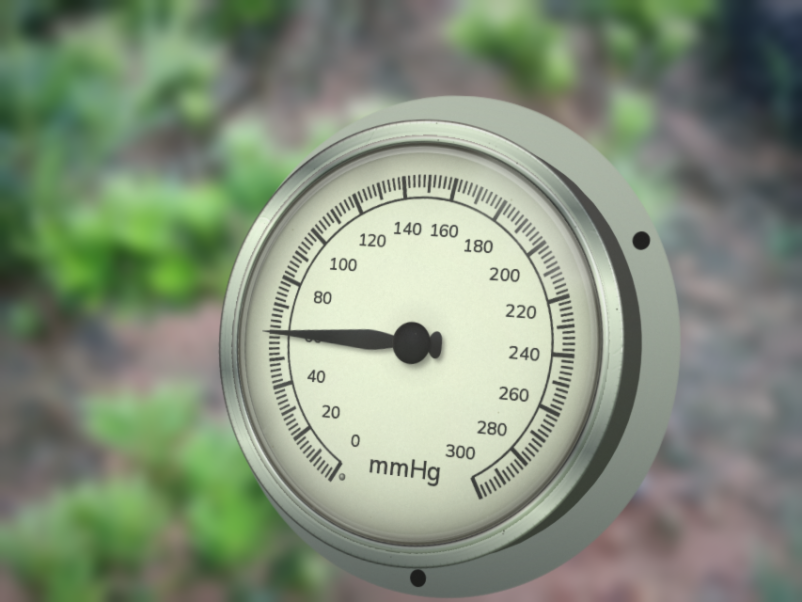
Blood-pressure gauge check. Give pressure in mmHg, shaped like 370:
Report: 60
